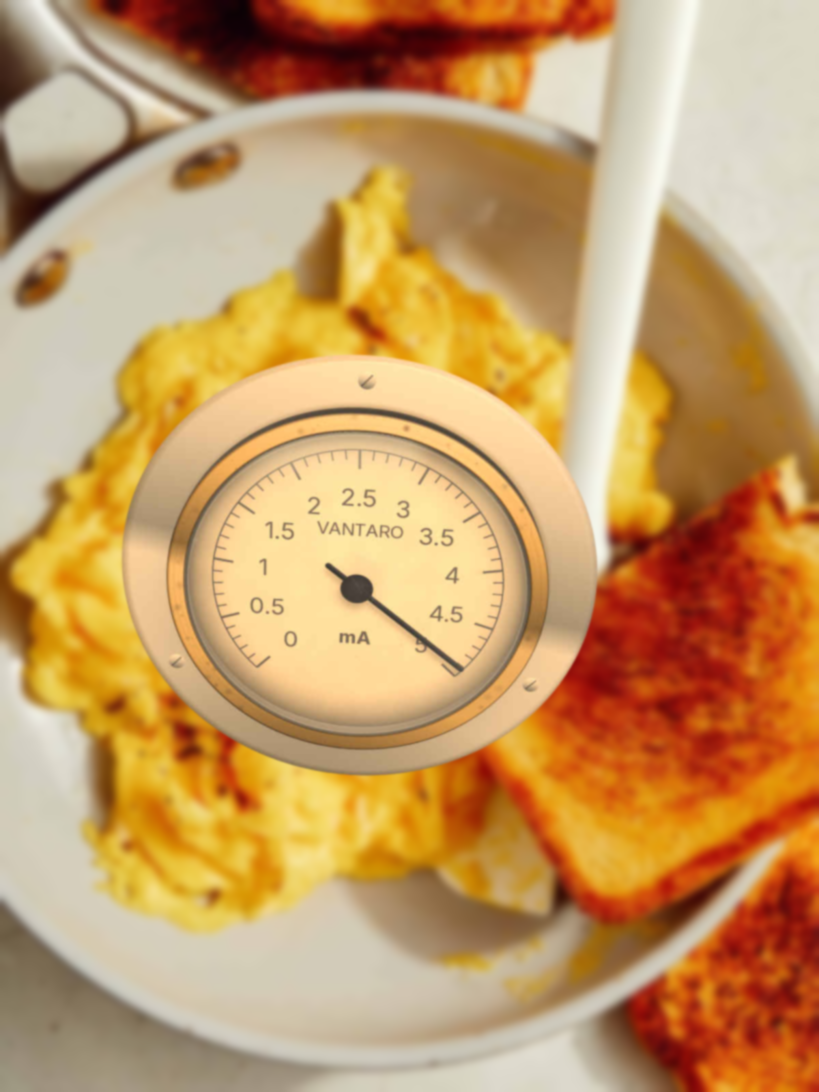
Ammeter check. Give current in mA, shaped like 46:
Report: 4.9
